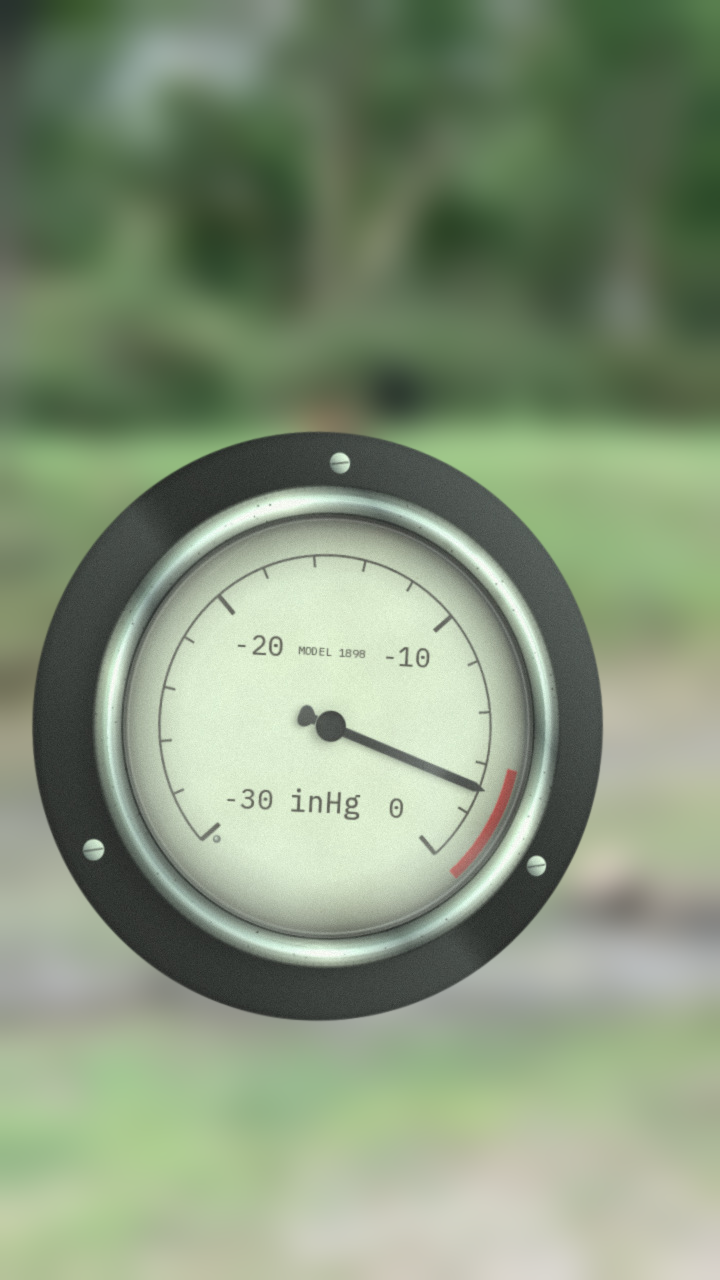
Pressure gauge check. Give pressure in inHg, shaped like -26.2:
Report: -3
